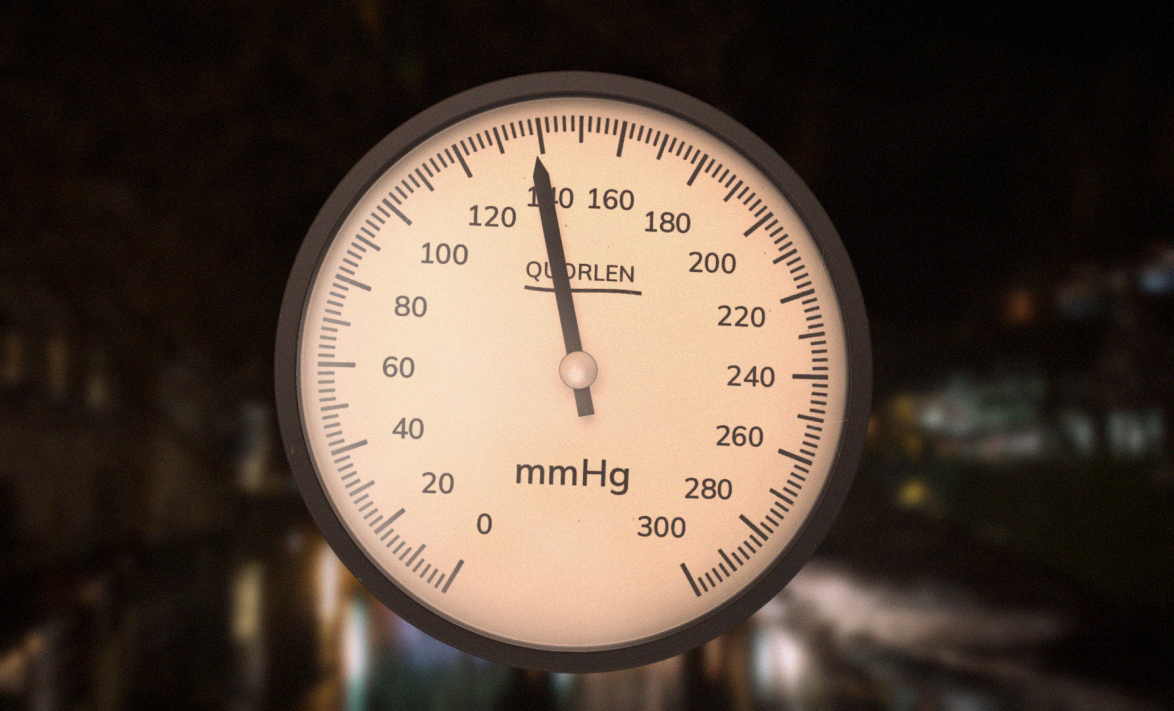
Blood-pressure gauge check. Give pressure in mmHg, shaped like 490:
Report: 138
